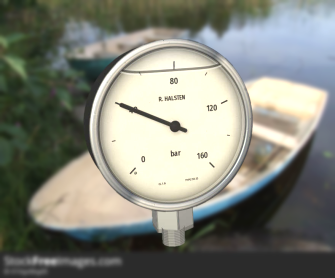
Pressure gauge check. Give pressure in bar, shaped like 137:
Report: 40
